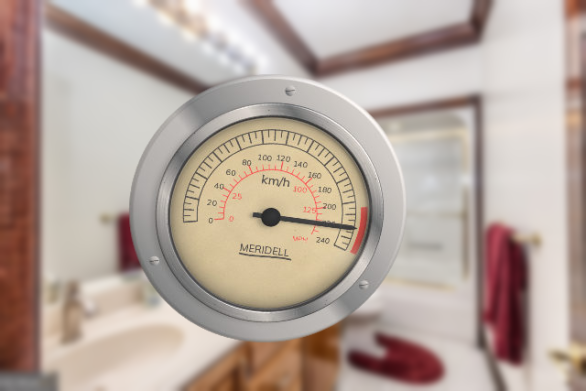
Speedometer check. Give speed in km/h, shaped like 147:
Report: 220
